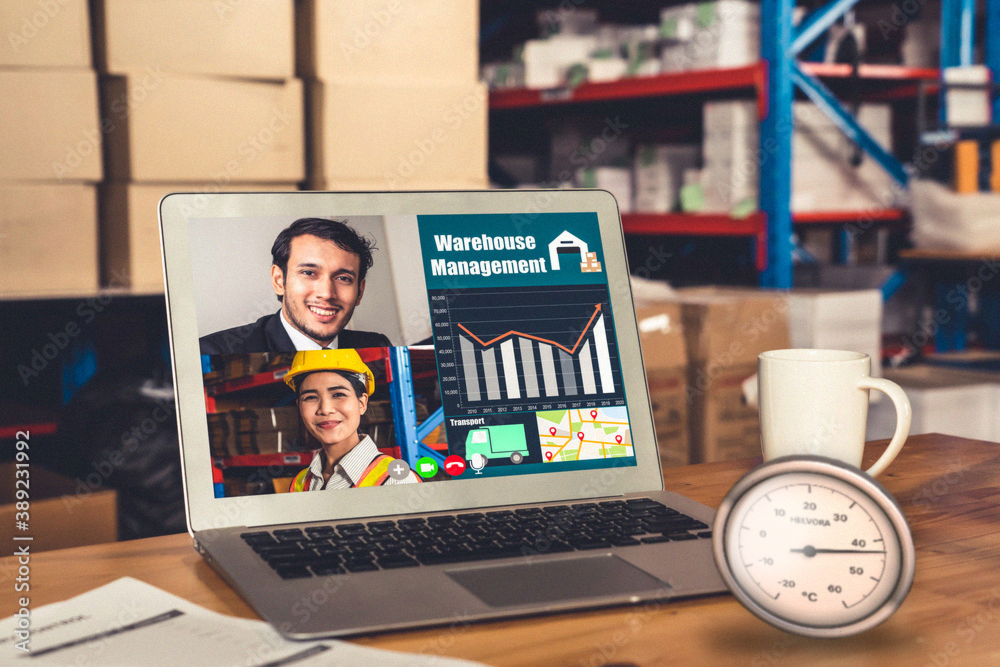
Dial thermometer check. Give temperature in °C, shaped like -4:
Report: 42.5
